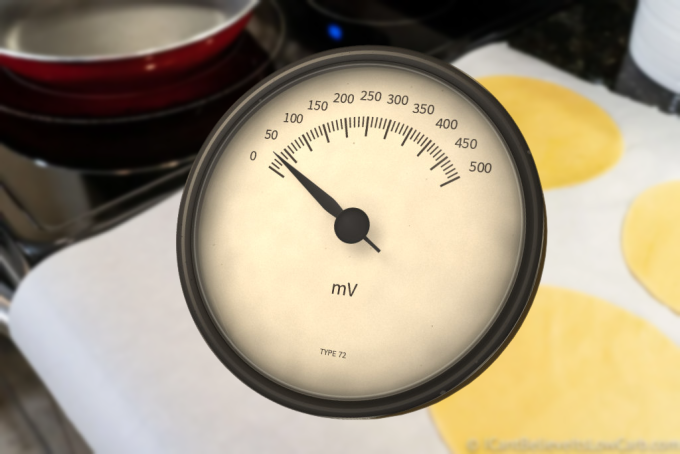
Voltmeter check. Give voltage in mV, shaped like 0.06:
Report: 30
